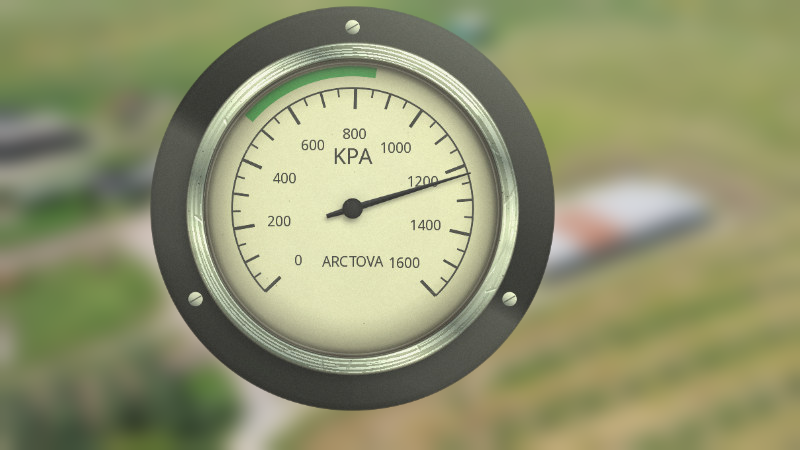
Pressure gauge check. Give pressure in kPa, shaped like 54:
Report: 1225
